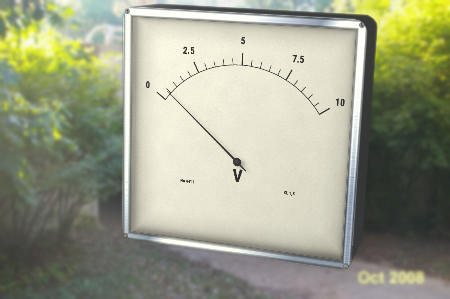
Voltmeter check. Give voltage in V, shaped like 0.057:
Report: 0.5
